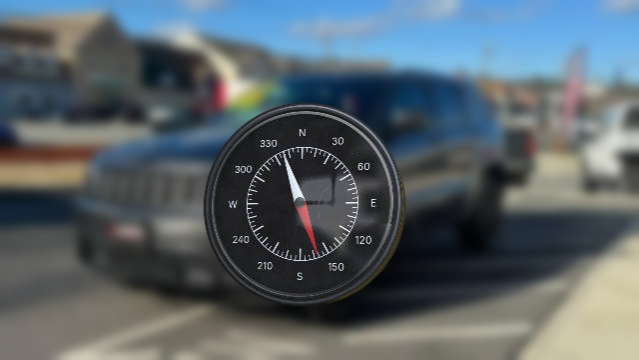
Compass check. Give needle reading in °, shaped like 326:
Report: 160
